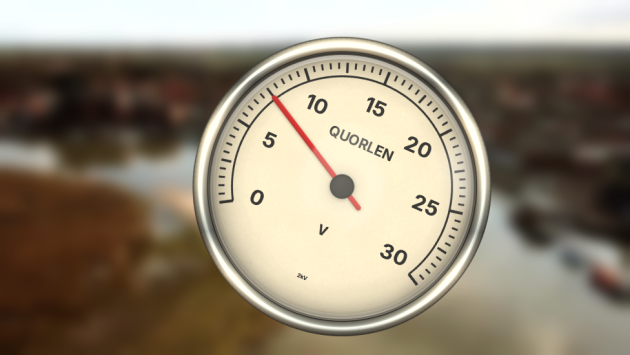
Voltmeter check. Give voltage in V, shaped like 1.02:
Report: 7.5
